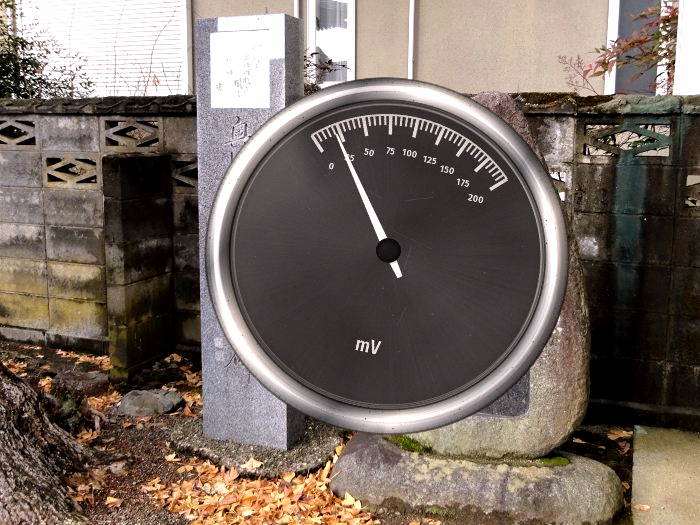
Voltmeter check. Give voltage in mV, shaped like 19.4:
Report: 20
